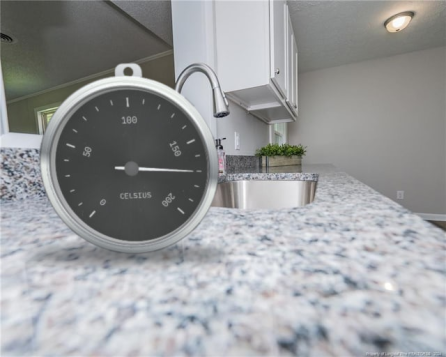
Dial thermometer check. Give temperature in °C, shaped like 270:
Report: 170
